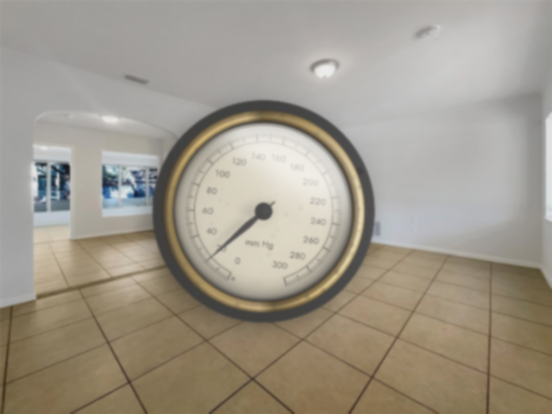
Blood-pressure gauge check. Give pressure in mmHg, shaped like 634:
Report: 20
